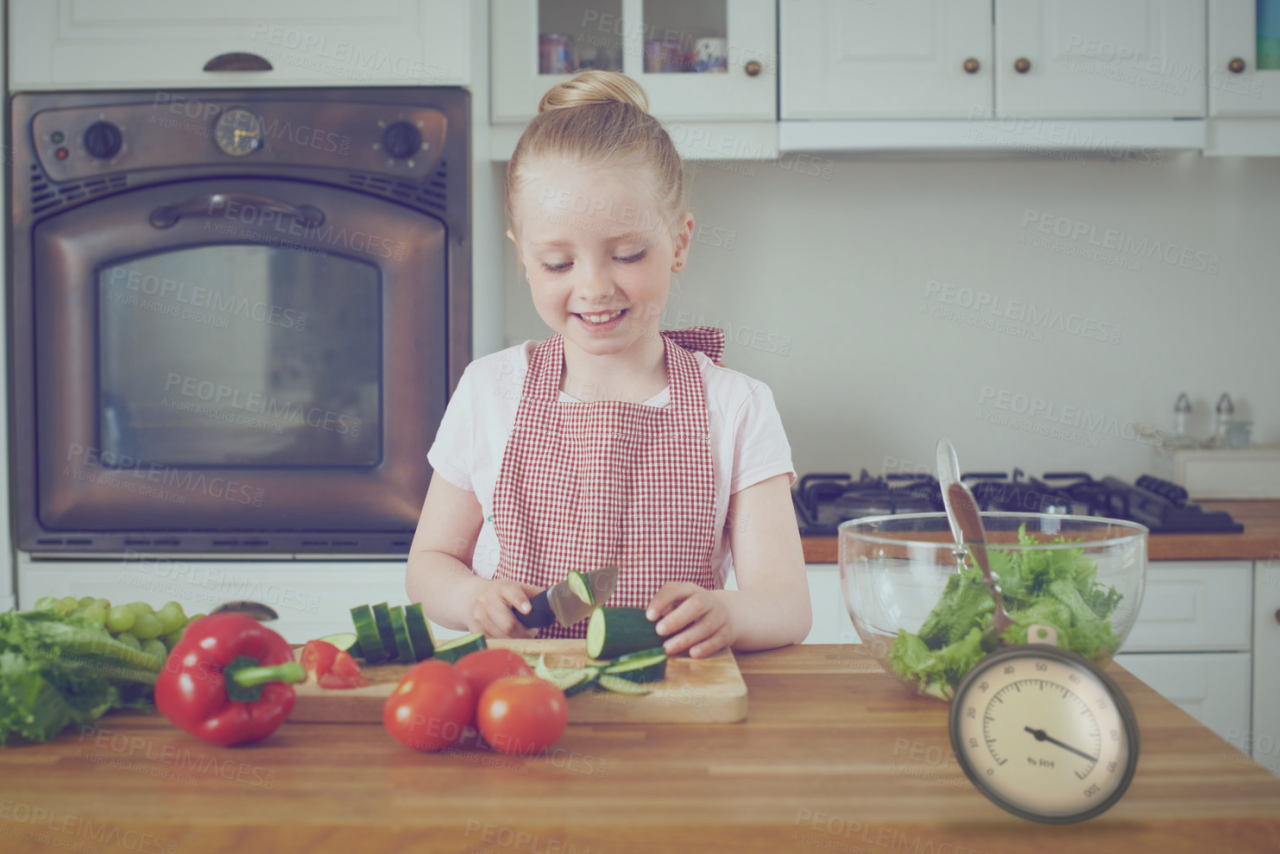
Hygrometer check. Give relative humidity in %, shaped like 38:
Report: 90
